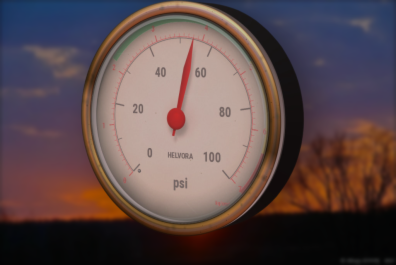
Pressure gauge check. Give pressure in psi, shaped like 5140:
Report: 55
